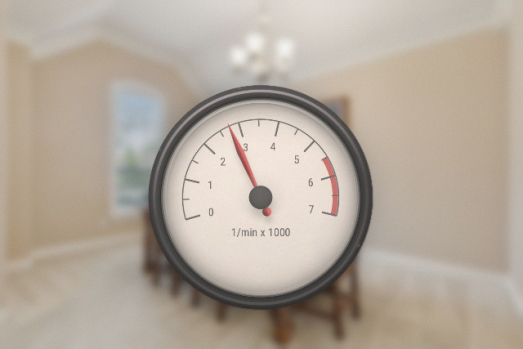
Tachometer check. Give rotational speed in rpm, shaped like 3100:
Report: 2750
